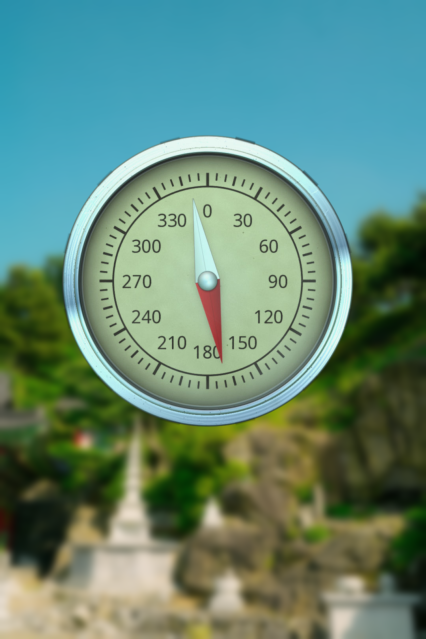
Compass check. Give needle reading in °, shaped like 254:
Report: 170
